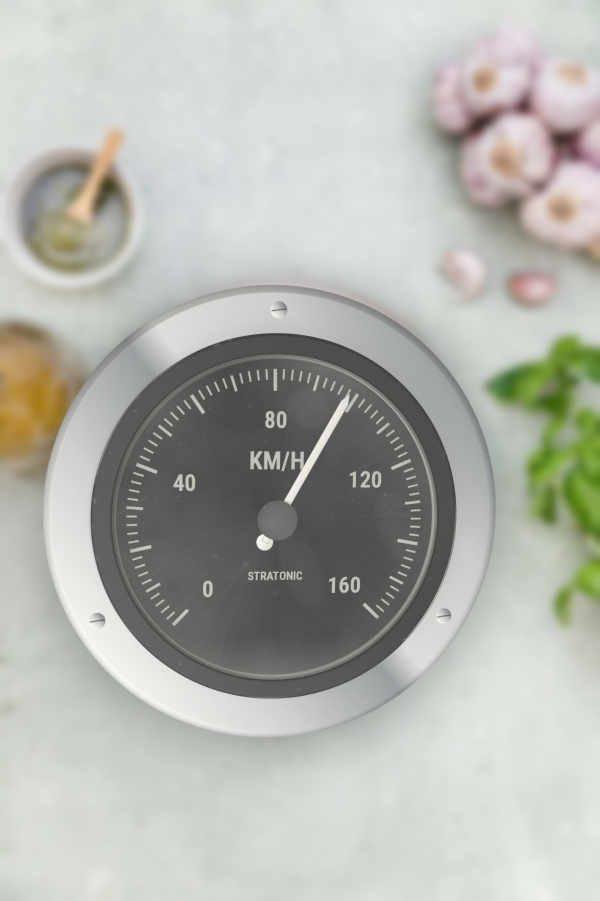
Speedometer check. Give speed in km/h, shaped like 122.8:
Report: 98
